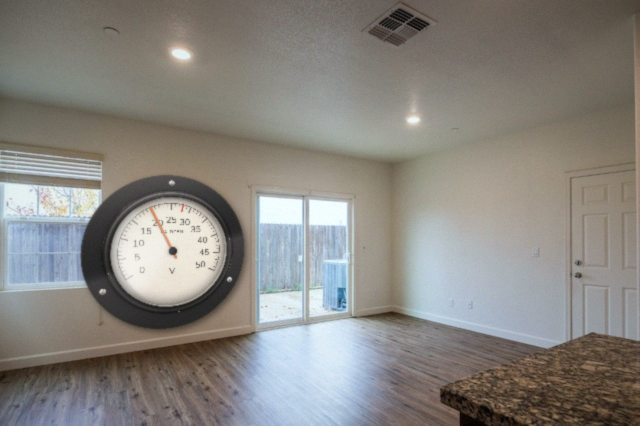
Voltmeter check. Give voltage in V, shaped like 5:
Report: 20
